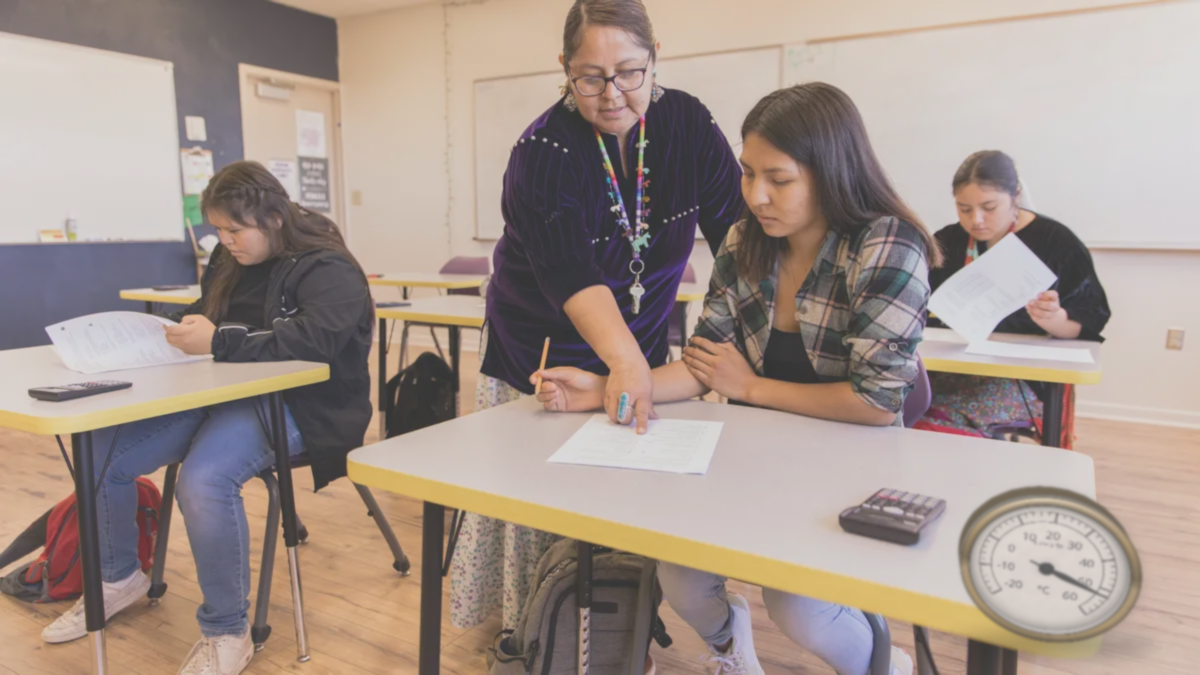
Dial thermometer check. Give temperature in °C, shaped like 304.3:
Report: 52
